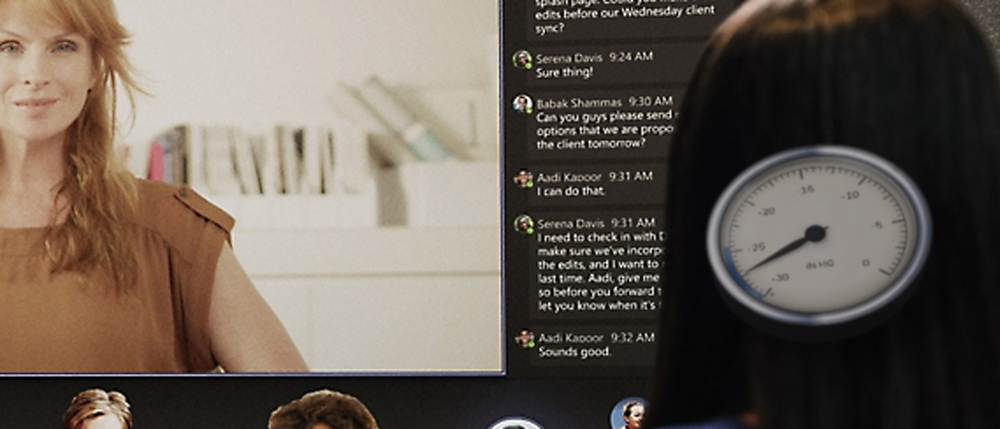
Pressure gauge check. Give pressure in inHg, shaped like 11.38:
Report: -27.5
